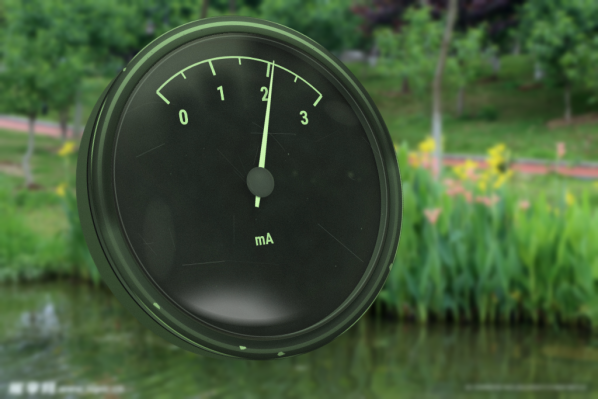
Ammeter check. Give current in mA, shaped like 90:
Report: 2
